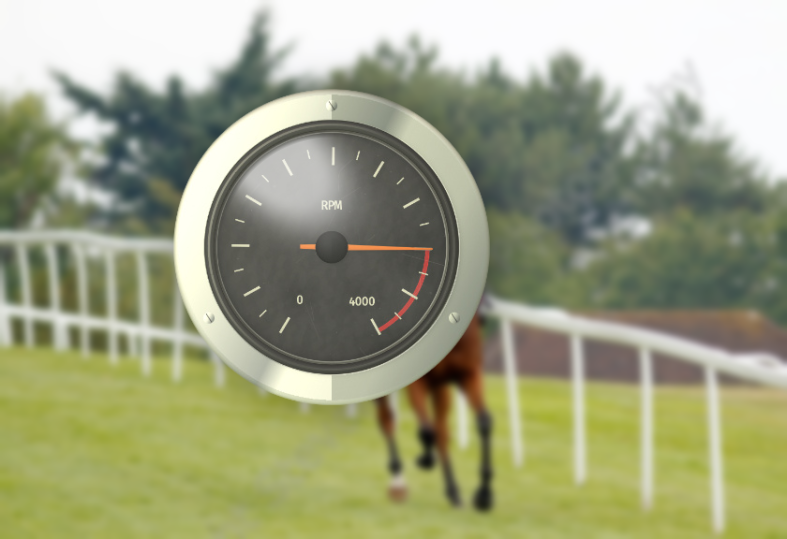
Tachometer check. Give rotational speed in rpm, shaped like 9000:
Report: 3200
